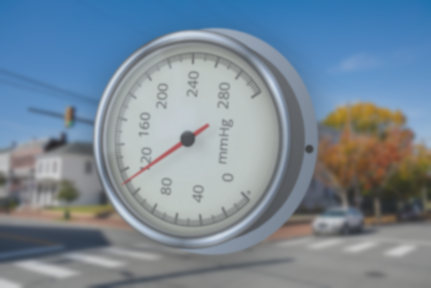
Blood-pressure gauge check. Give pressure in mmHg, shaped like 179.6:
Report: 110
